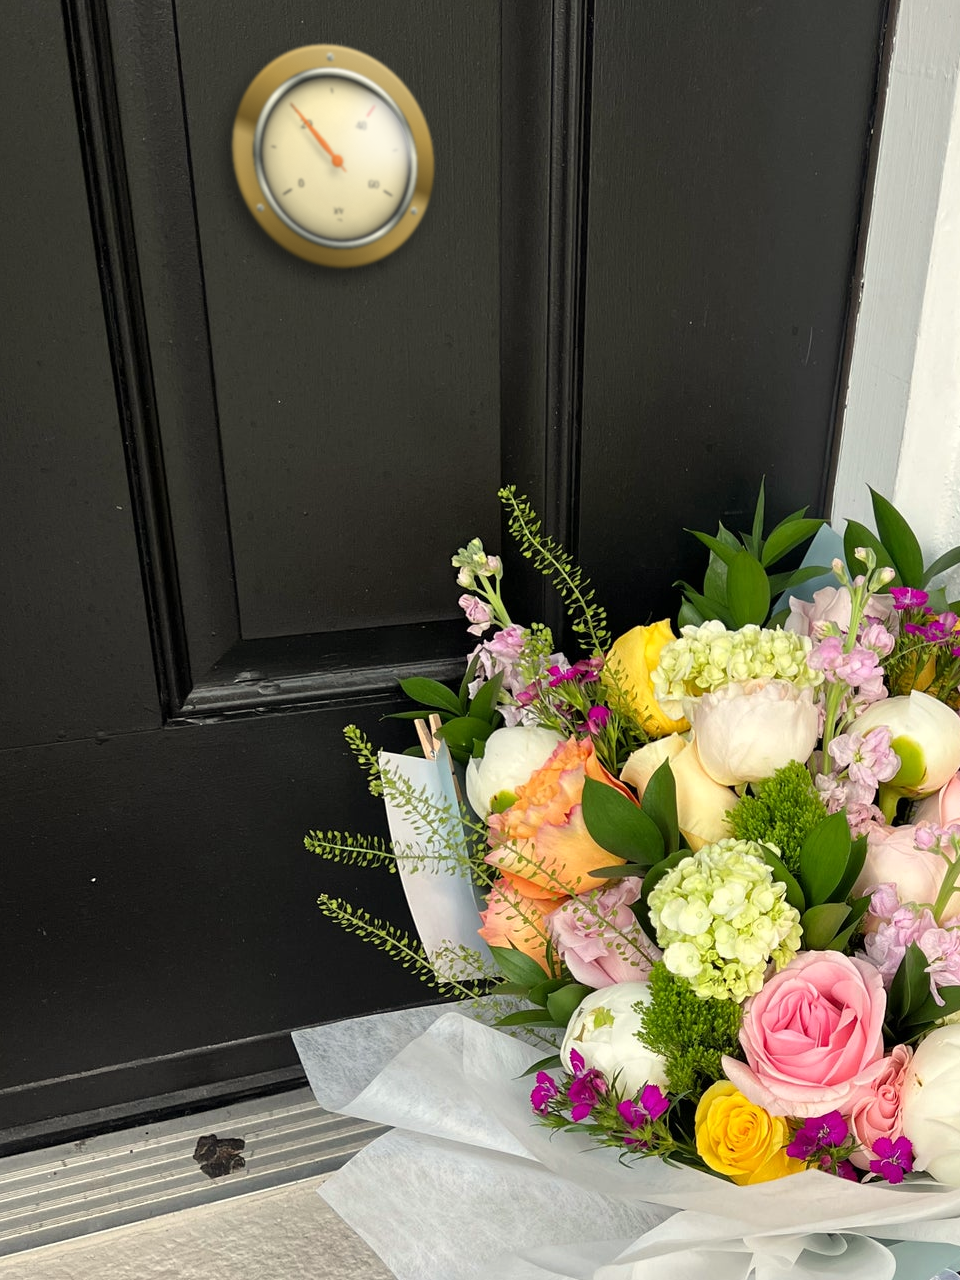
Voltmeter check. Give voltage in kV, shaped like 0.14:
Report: 20
